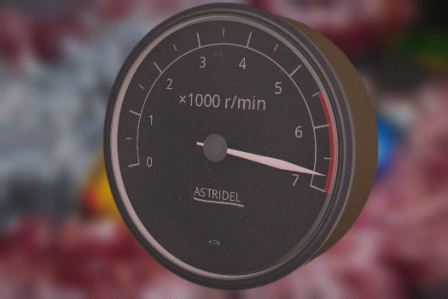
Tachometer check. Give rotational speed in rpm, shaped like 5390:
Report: 6750
